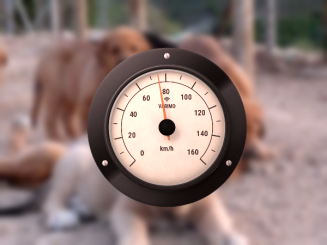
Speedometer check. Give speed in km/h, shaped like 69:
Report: 75
